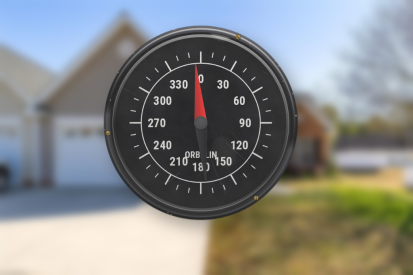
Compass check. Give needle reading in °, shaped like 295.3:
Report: 355
